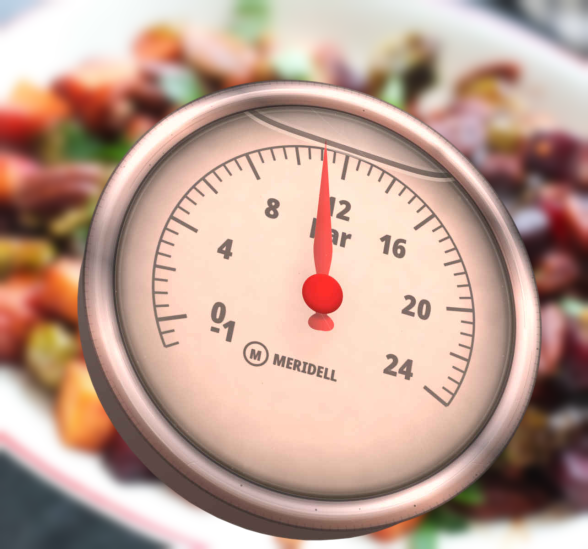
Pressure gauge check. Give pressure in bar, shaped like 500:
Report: 11
